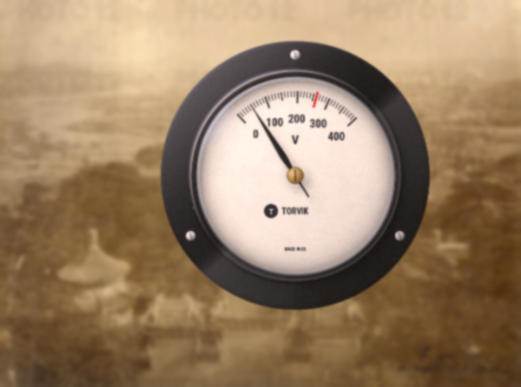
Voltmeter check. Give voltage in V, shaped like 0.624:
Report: 50
